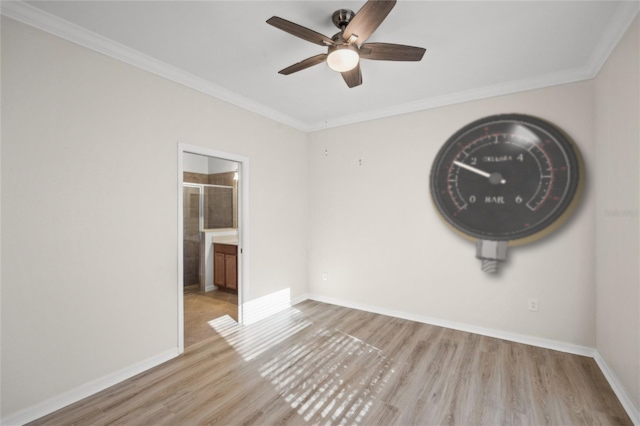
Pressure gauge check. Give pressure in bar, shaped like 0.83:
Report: 1.6
